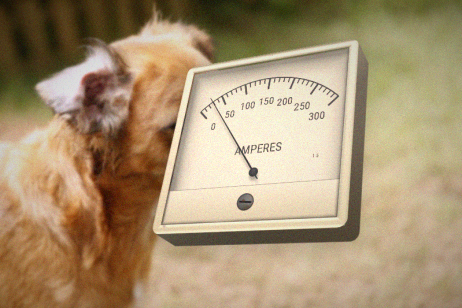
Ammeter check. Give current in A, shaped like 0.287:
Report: 30
